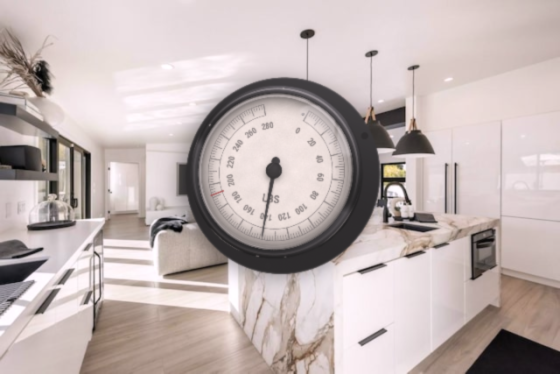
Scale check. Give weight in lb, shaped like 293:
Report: 140
